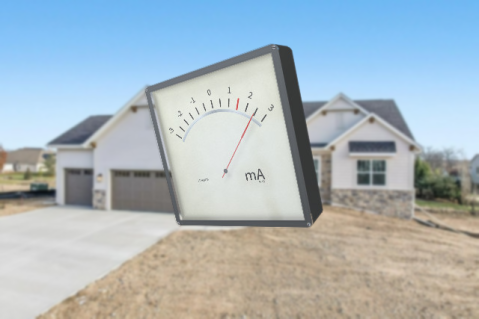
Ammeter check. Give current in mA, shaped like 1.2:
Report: 2.5
